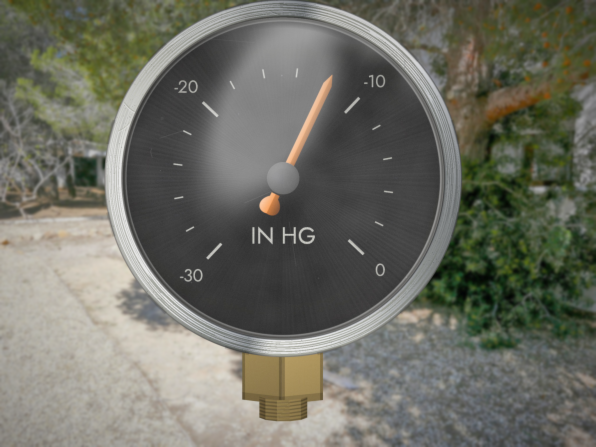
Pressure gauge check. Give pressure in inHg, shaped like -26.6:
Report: -12
